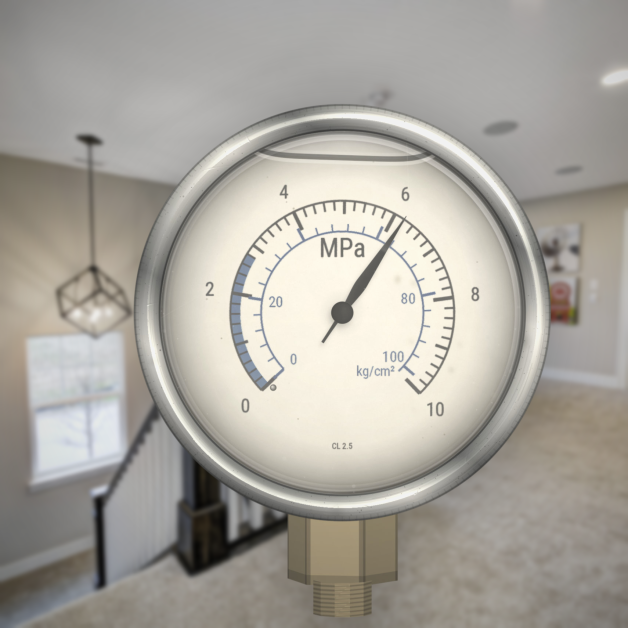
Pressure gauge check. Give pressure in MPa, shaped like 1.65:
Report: 6.2
